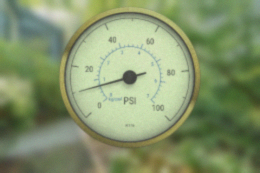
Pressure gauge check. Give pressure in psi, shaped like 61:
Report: 10
